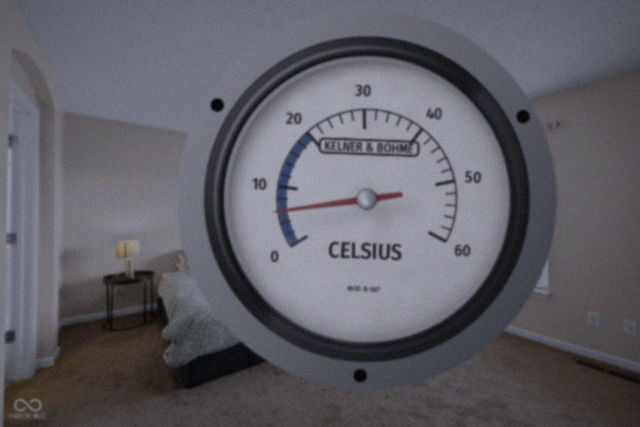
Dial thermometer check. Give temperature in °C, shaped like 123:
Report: 6
